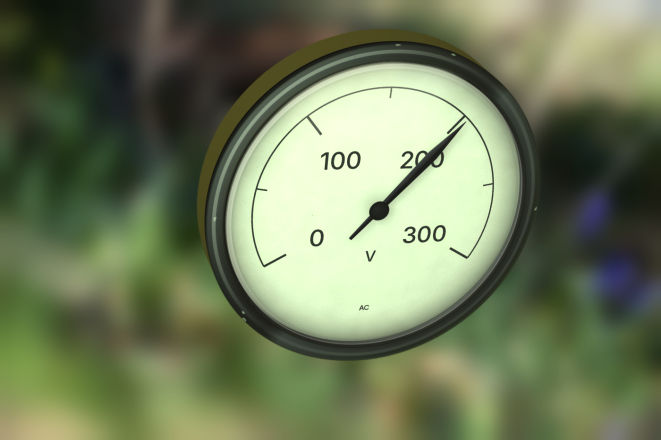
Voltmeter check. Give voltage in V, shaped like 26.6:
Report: 200
